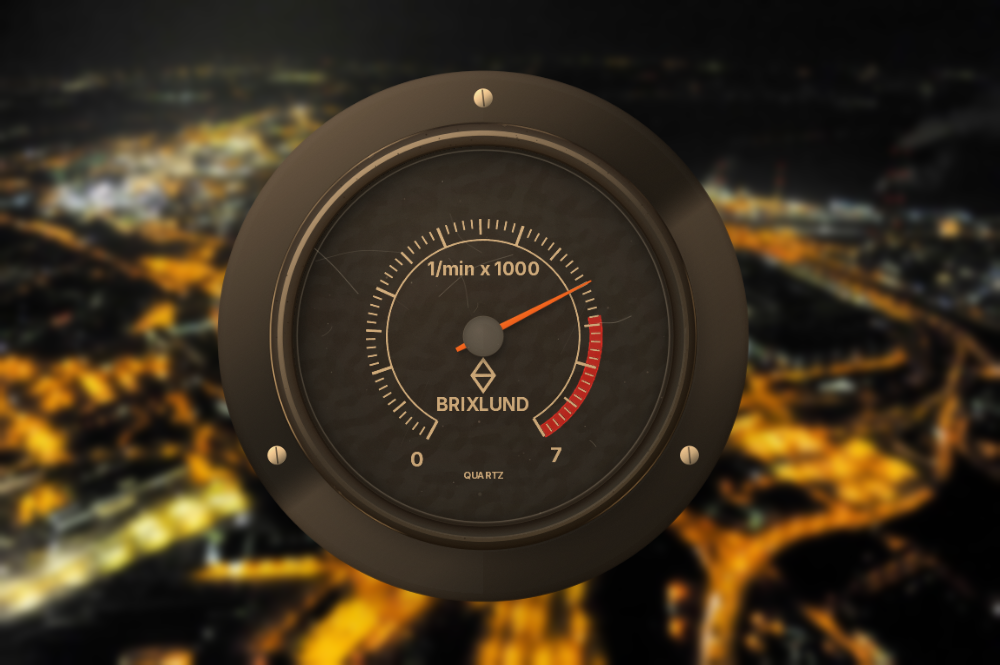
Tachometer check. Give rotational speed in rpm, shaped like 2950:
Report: 5000
